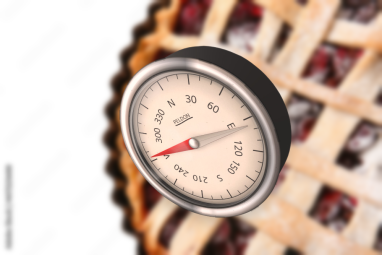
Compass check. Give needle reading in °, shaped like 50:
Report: 275
